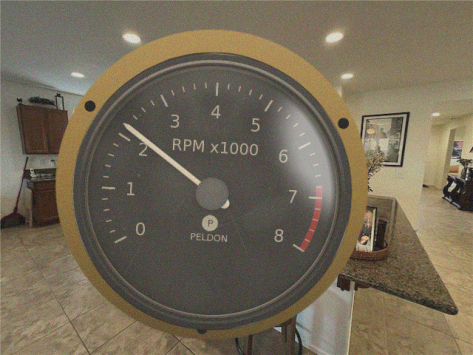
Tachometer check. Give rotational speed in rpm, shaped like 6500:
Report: 2200
